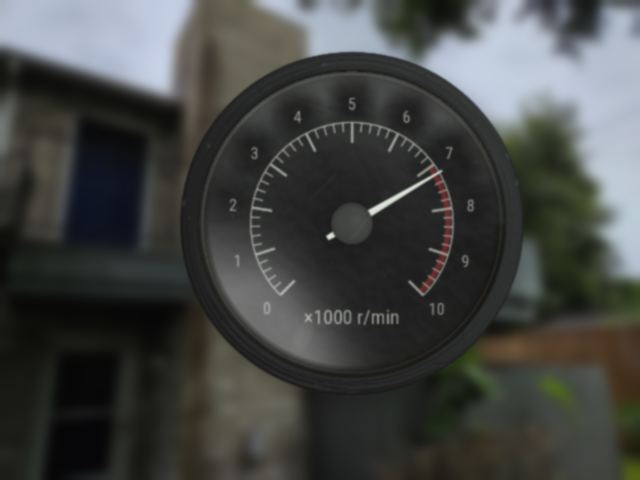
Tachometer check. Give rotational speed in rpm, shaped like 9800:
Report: 7200
